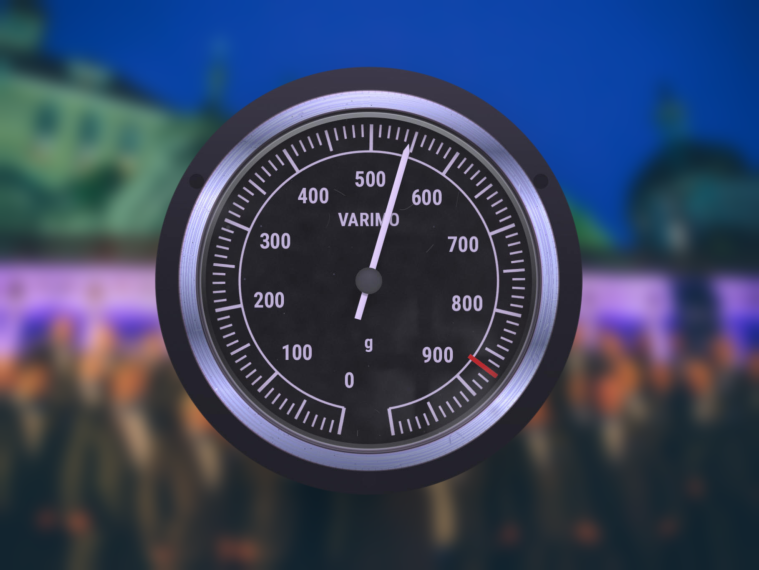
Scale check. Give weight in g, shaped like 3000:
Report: 545
